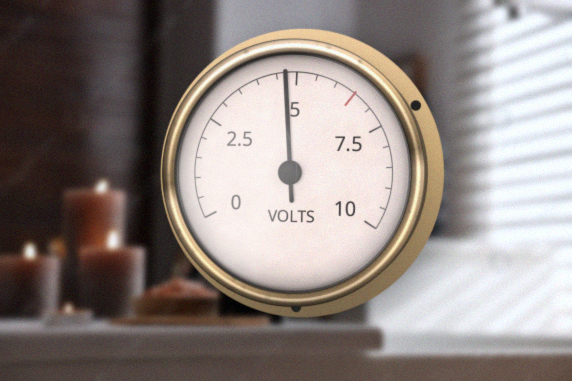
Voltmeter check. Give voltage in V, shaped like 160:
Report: 4.75
